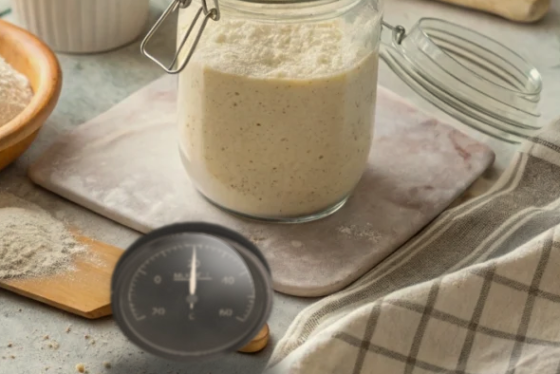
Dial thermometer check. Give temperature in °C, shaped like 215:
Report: 20
